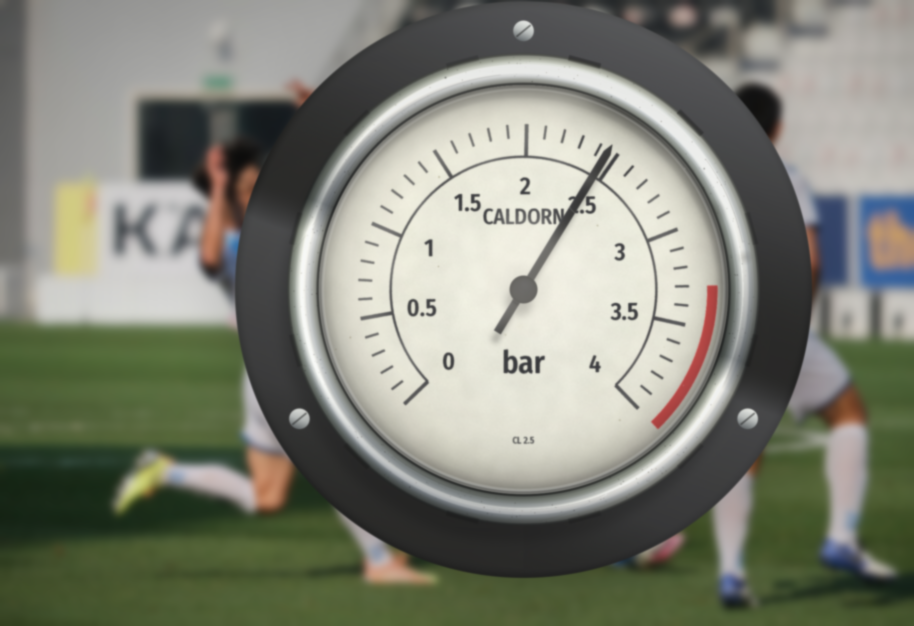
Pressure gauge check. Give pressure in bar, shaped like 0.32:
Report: 2.45
